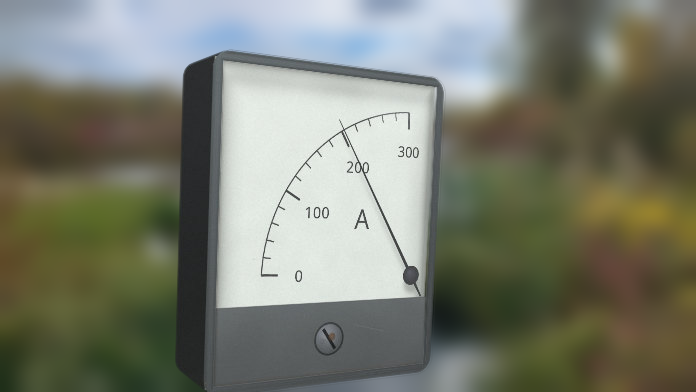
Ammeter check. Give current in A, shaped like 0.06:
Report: 200
